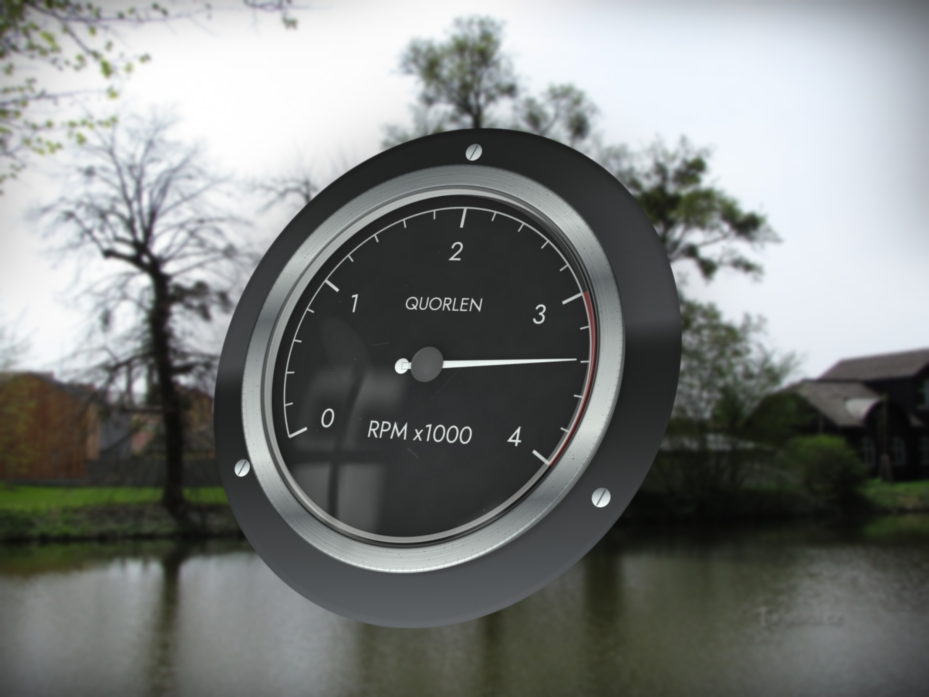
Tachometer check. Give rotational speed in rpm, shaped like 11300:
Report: 3400
